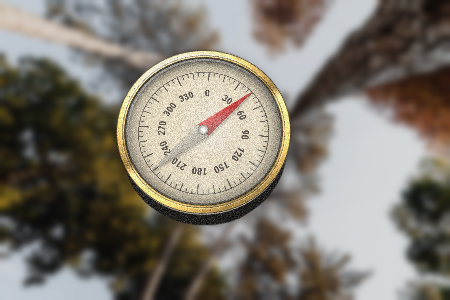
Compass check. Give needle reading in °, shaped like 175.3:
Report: 45
